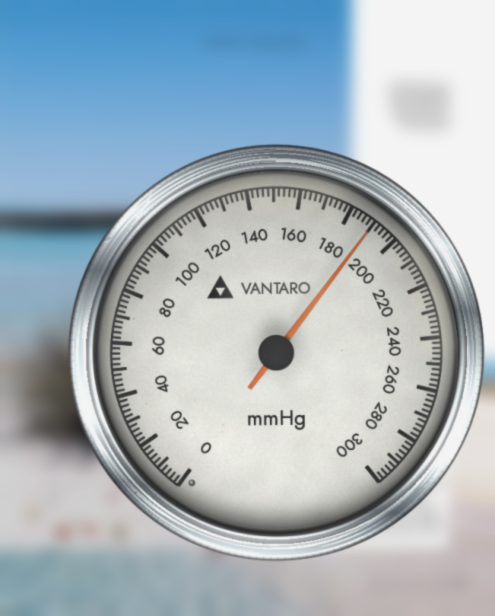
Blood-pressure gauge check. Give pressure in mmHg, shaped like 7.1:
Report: 190
